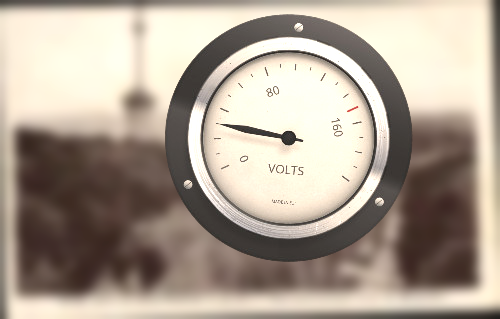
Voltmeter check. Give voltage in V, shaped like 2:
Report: 30
